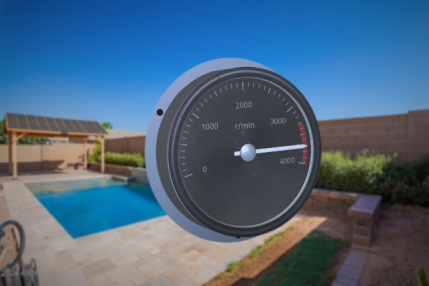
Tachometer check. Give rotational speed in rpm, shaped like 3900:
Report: 3700
